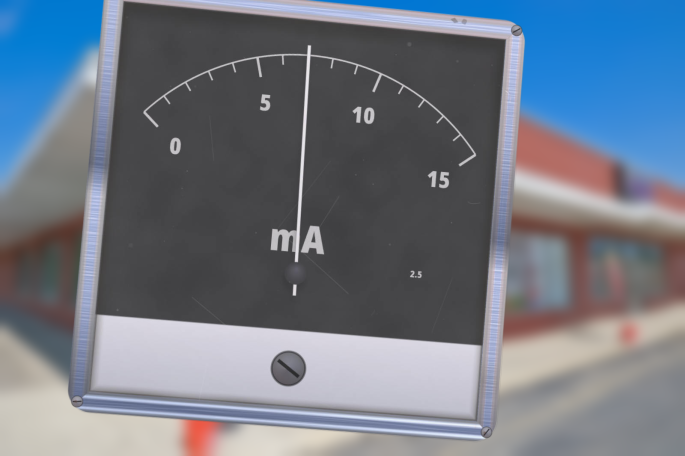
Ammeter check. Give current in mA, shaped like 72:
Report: 7
